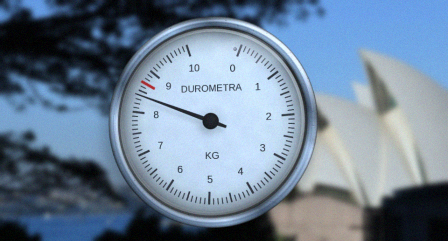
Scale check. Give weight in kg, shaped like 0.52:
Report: 8.4
